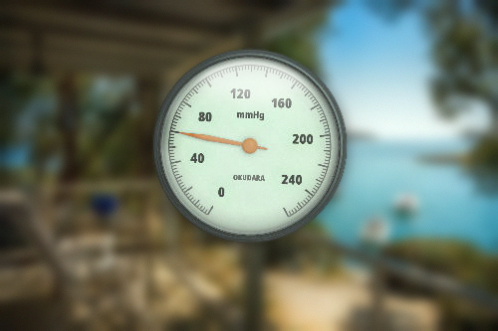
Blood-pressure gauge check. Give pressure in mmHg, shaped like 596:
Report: 60
